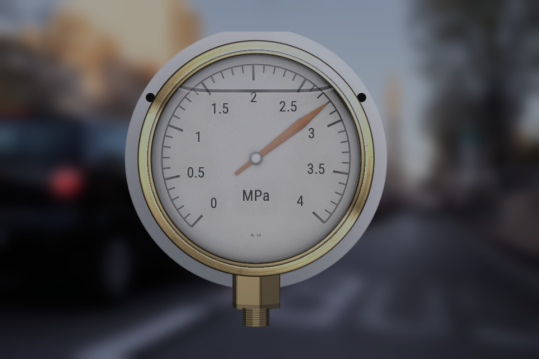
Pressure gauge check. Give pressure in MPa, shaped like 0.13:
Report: 2.8
